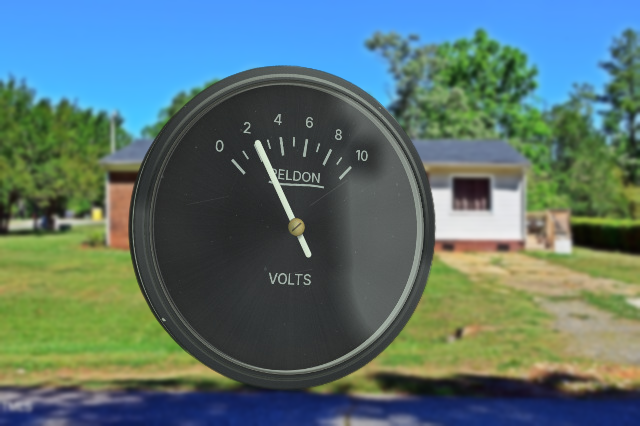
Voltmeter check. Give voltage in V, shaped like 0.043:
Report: 2
